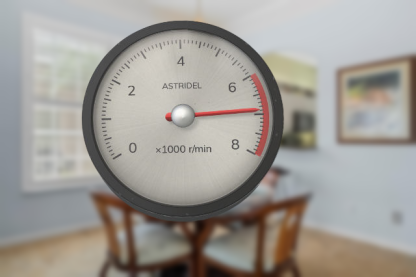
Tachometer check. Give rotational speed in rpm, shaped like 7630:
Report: 6900
